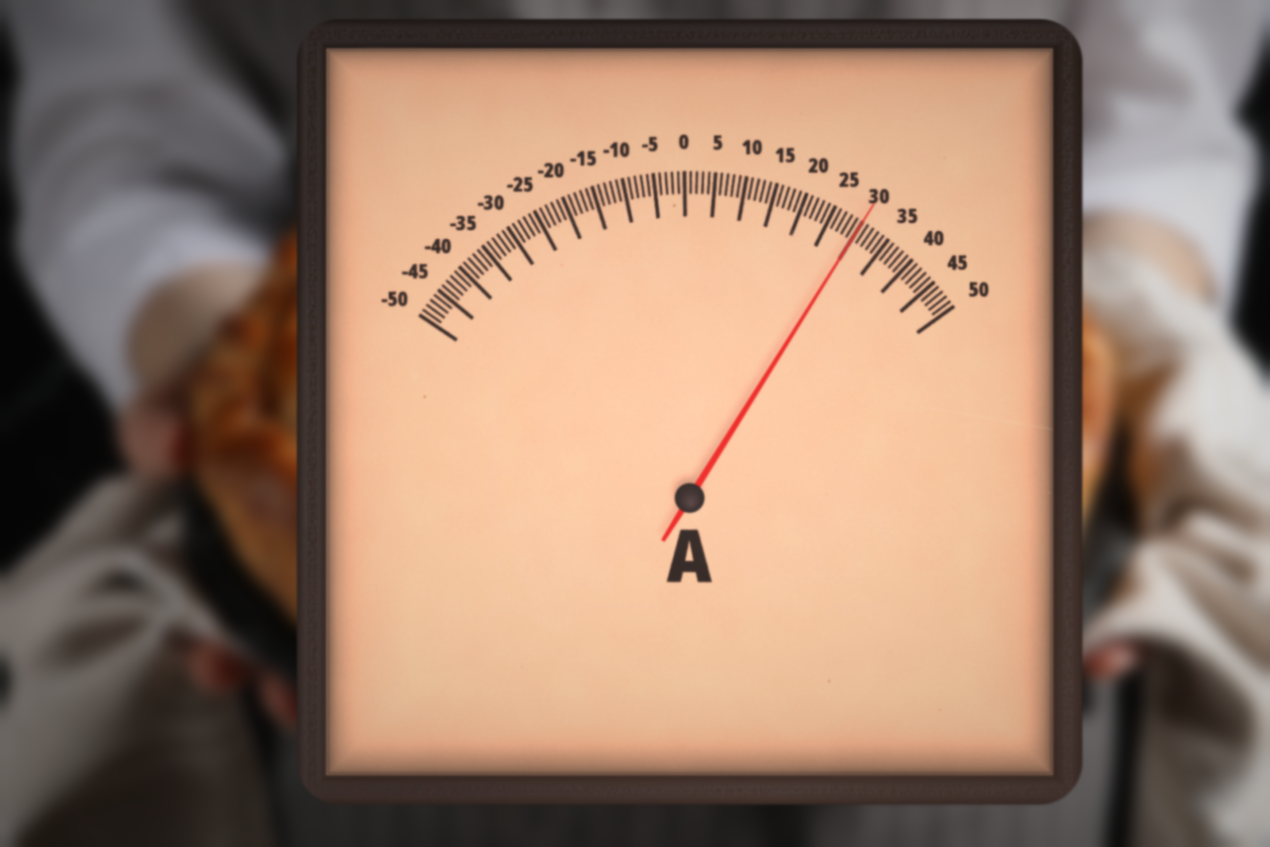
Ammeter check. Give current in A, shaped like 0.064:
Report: 30
